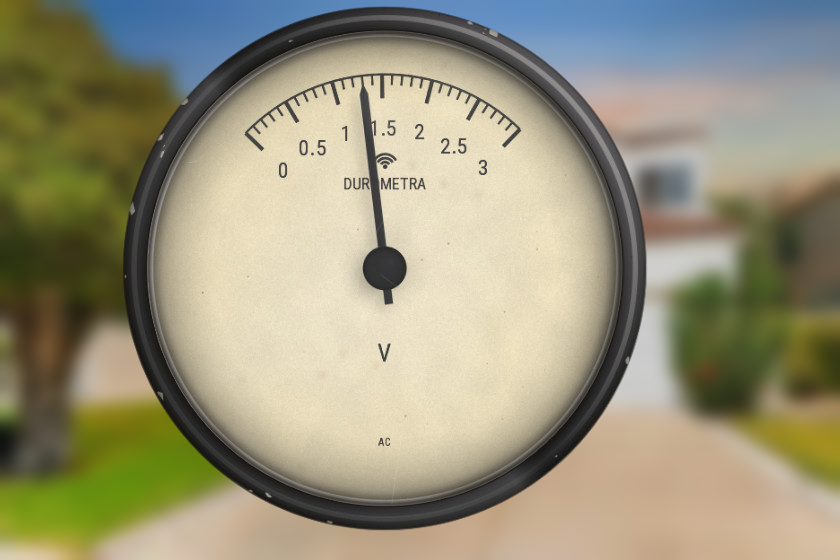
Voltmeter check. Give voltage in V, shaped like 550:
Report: 1.3
